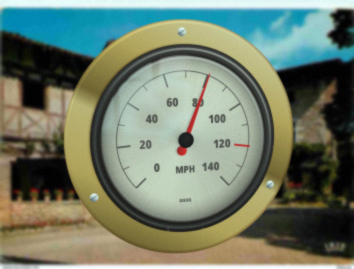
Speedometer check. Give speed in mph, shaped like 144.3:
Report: 80
